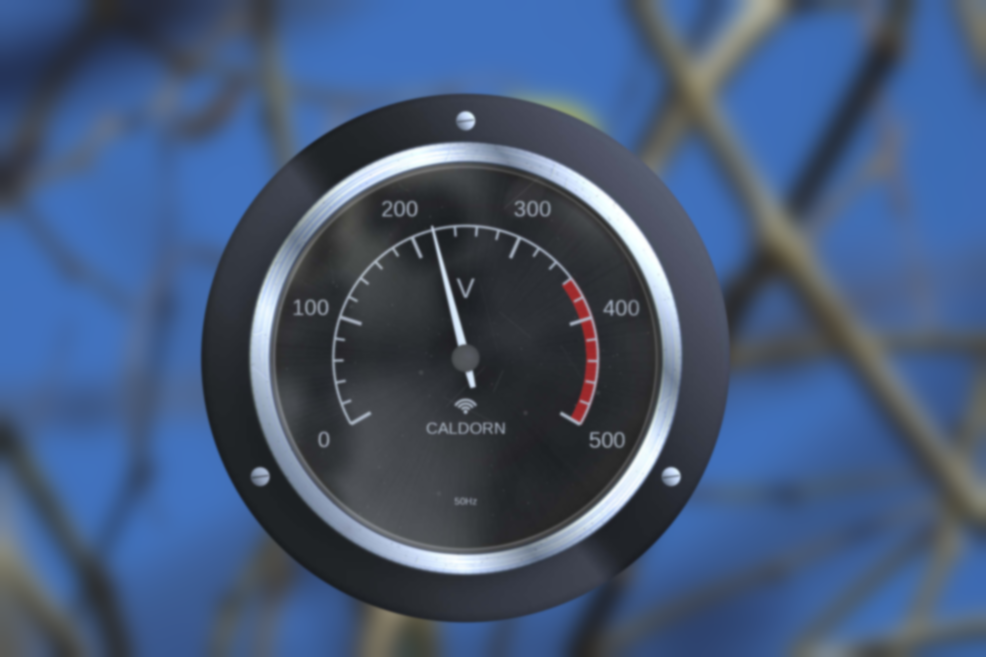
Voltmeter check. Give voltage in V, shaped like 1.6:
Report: 220
